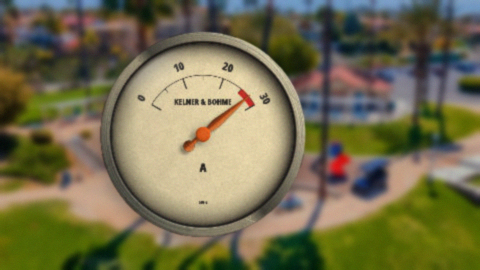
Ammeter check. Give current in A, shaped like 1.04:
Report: 27.5
